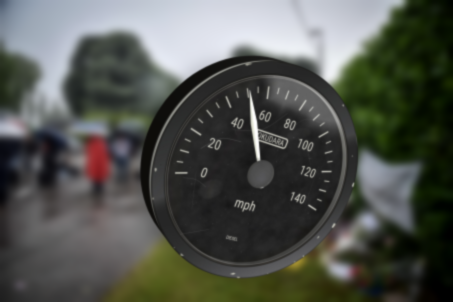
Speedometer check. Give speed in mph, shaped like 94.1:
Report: 50
